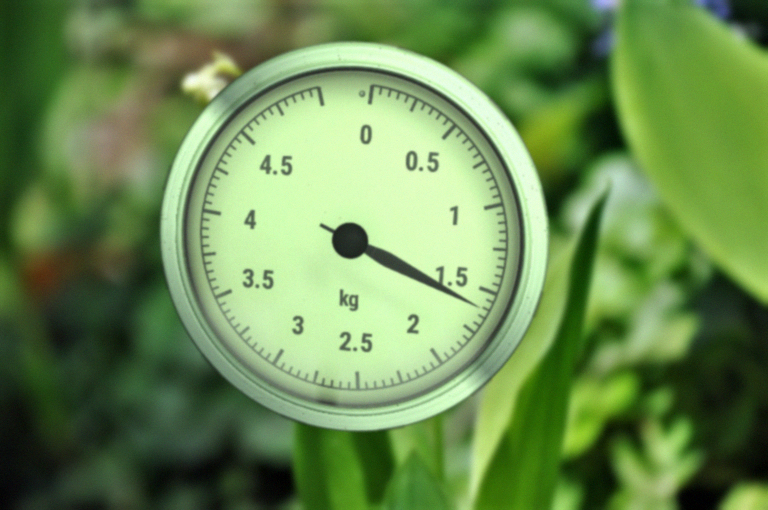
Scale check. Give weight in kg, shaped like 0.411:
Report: 1.6
